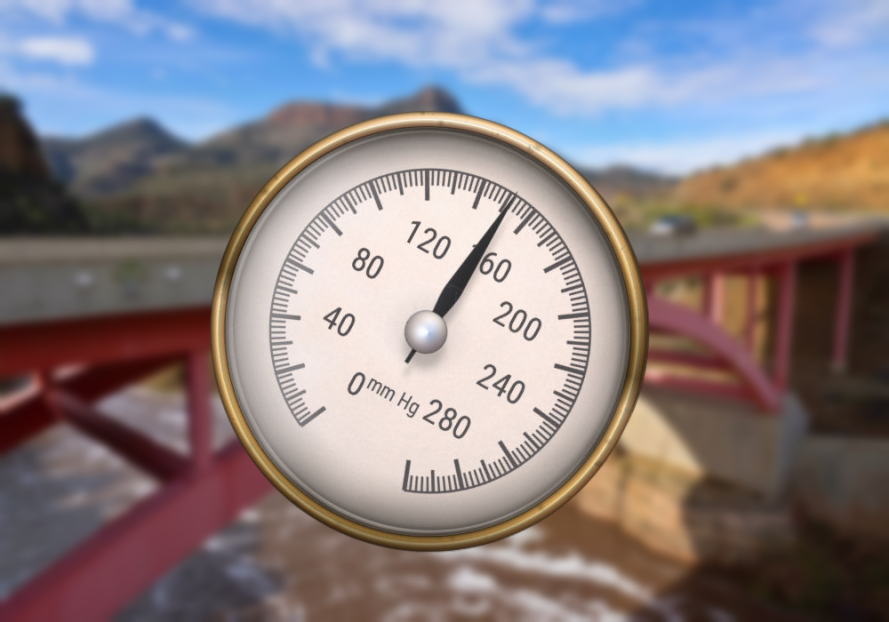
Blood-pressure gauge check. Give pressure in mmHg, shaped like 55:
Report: 152
